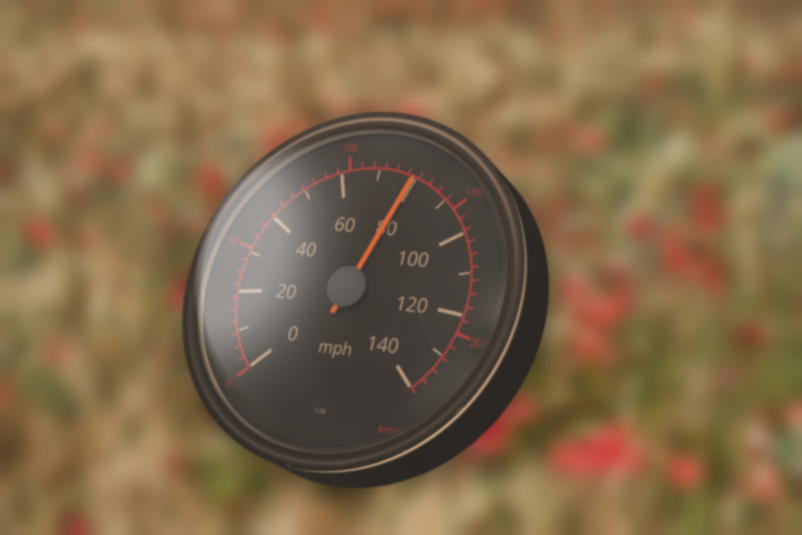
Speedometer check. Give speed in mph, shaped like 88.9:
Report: 80
